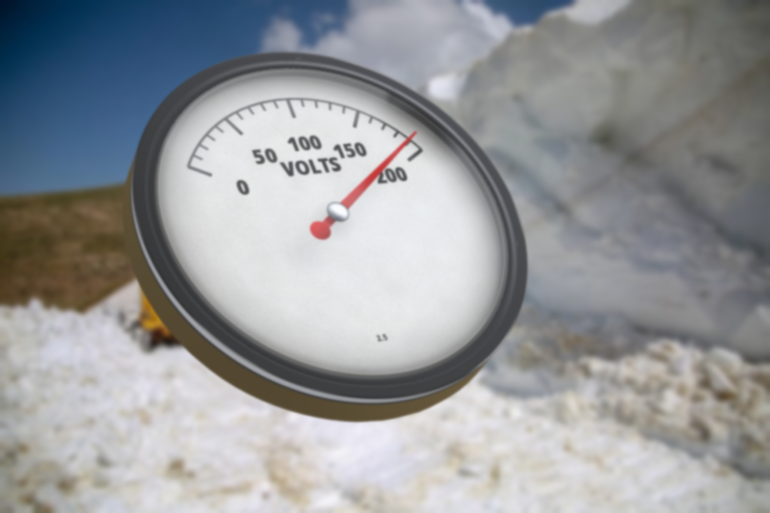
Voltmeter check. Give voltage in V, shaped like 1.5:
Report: 190
